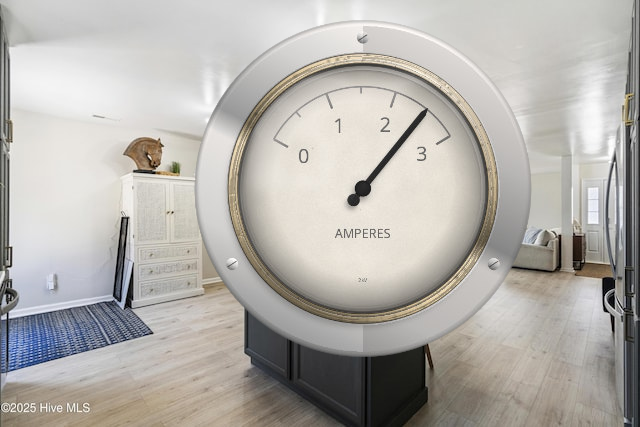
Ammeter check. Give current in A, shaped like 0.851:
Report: 2.5
